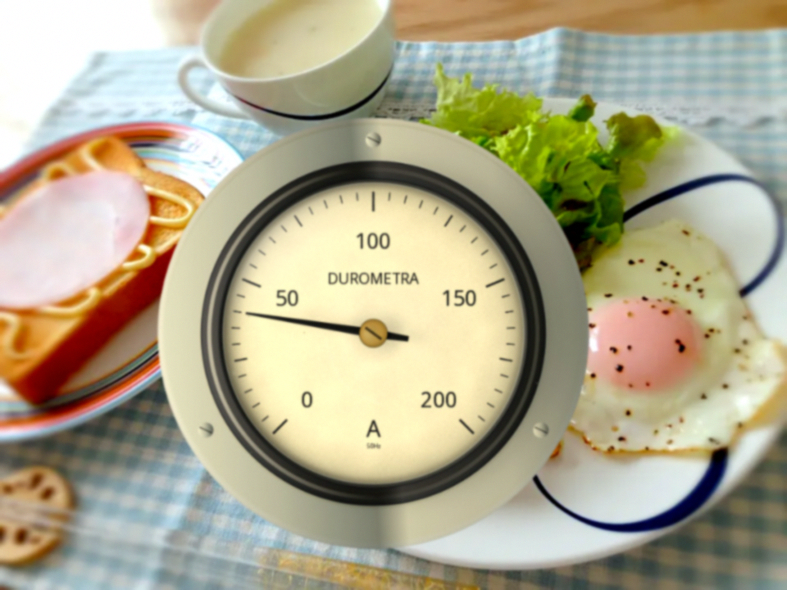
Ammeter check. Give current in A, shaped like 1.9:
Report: 40
